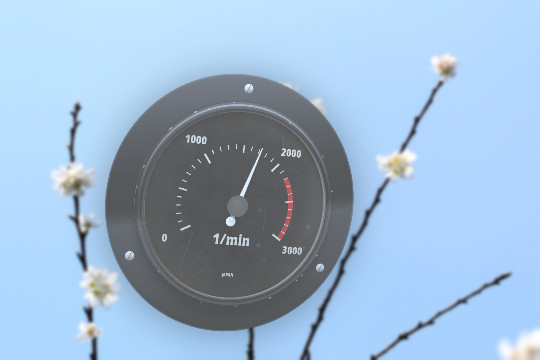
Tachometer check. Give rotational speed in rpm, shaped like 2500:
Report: 1700
